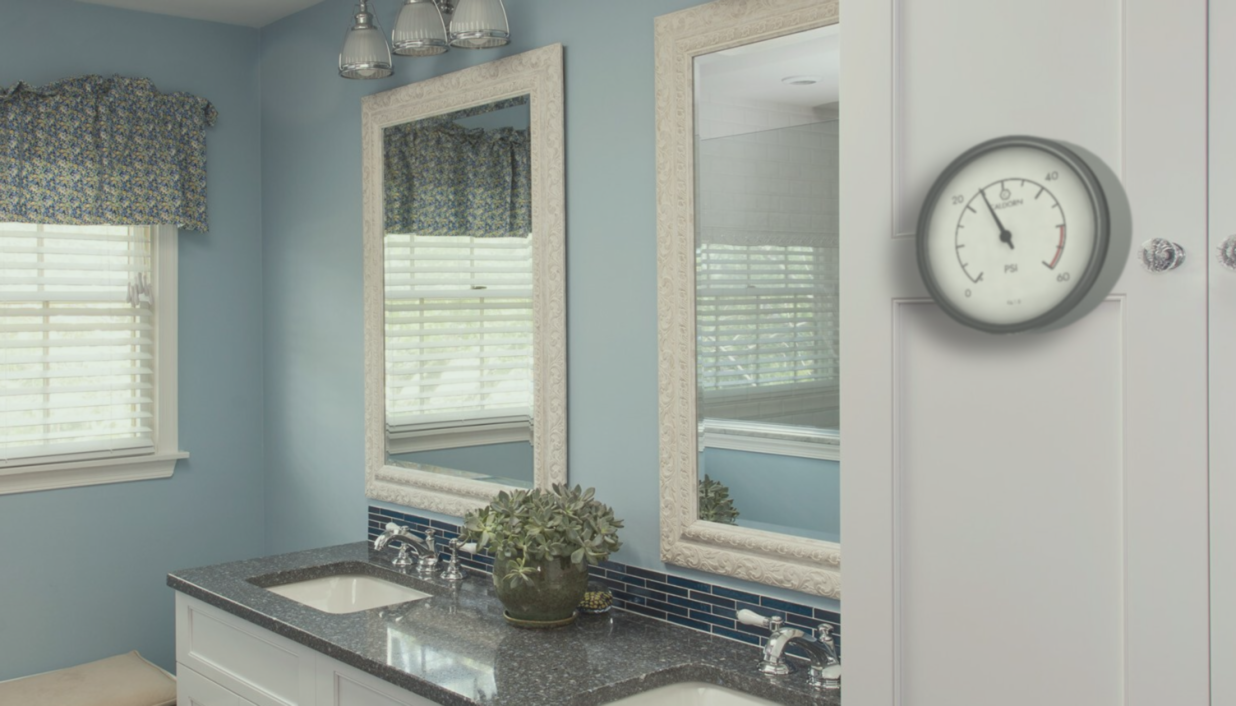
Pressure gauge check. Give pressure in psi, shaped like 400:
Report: 25
